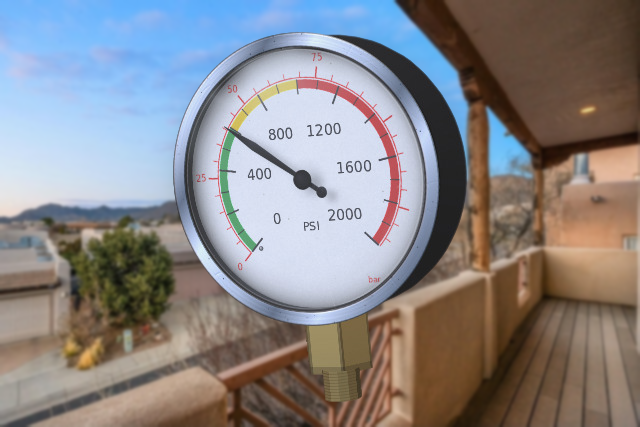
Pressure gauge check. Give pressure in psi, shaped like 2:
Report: 600
